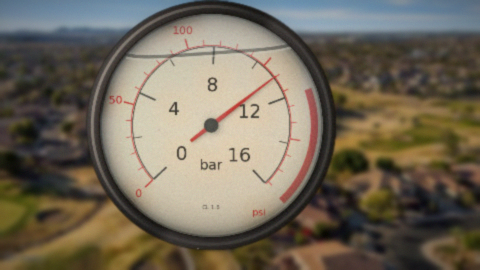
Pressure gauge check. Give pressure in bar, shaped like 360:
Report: 11
